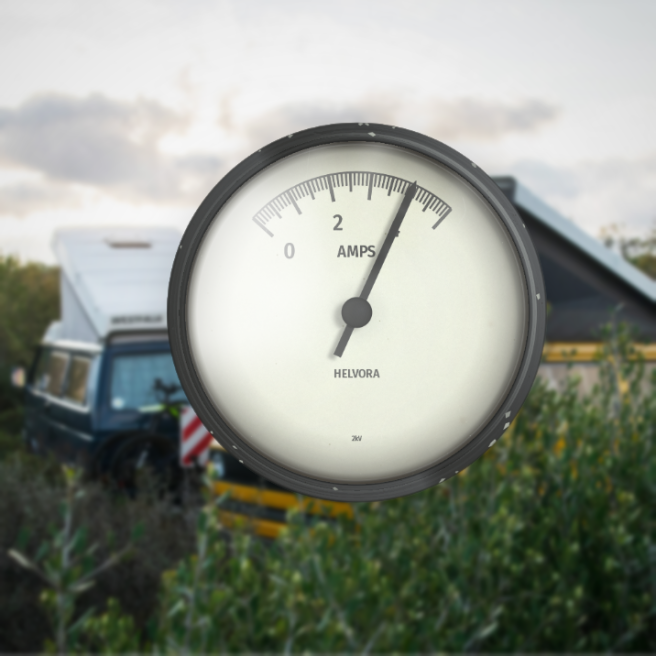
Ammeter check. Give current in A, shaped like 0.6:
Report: 4
